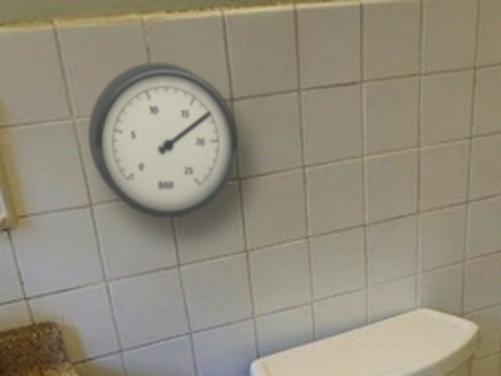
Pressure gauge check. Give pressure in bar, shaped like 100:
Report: 17
